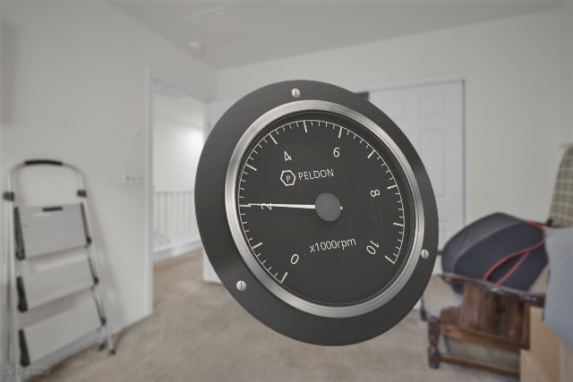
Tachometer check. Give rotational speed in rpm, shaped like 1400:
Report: 2000
